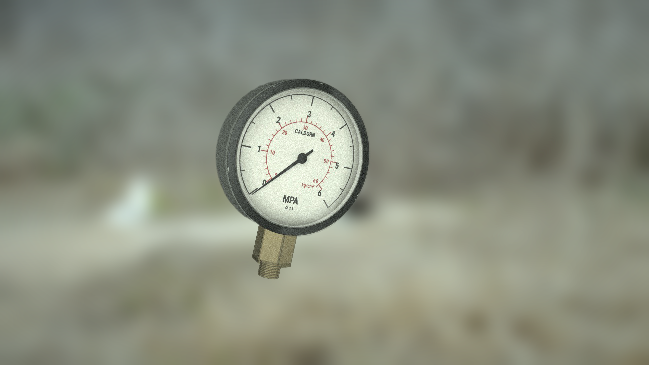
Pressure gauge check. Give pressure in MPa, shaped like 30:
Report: 0
